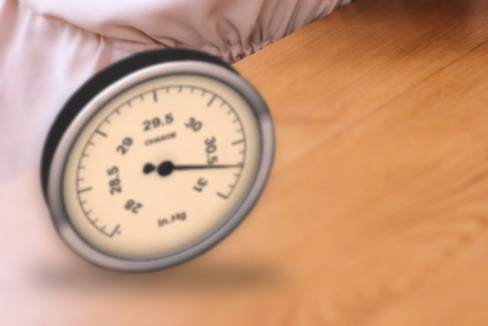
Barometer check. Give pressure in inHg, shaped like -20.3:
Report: 30.7
